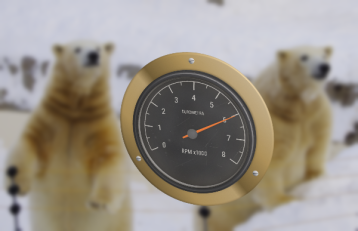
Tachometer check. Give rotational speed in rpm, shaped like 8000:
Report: 6000
